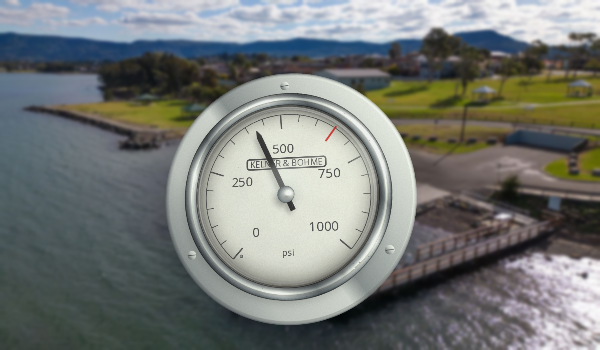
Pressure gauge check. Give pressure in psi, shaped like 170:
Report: 425
